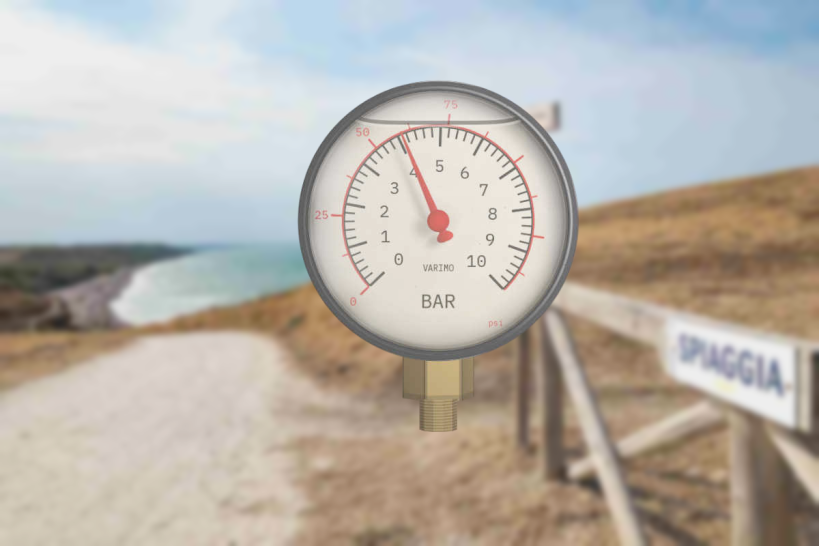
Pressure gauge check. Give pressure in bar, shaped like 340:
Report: 4.1
